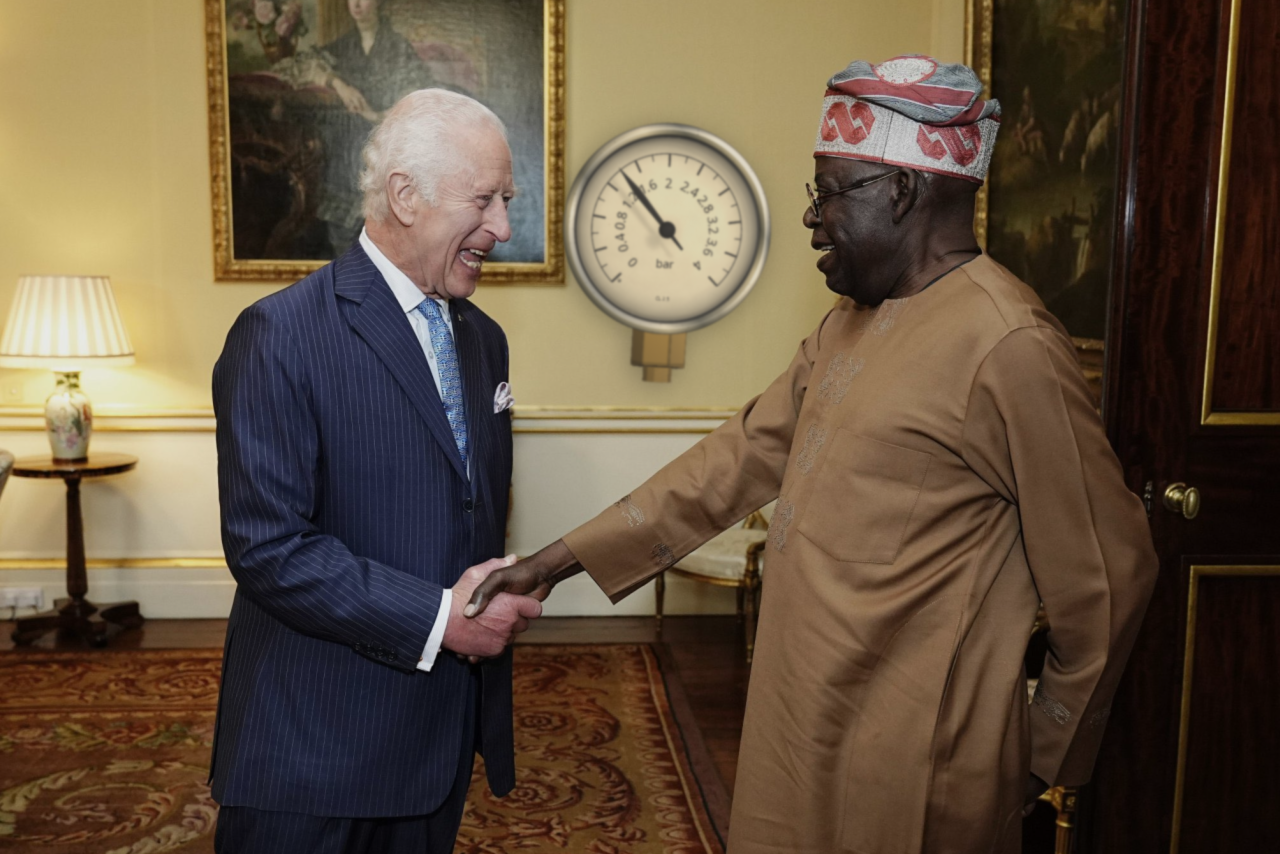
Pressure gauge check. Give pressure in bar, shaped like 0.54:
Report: 1.4
